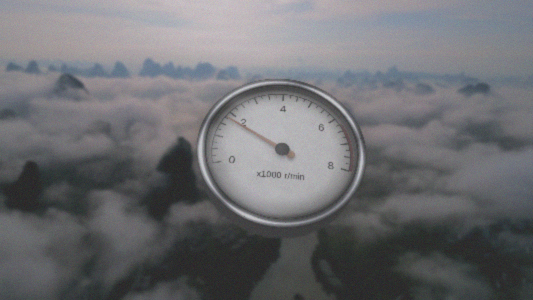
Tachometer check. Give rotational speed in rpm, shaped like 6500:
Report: 1750
